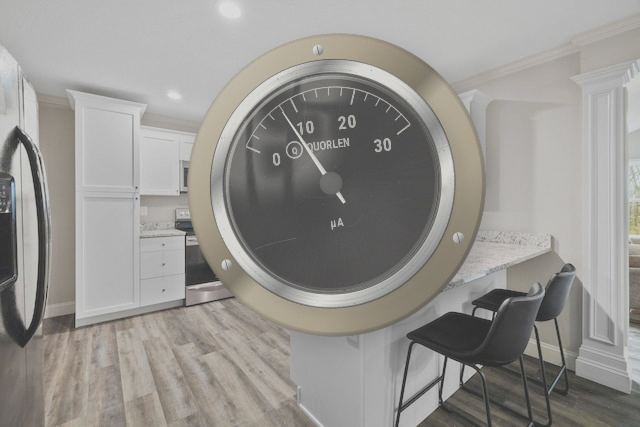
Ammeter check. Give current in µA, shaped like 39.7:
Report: 8
